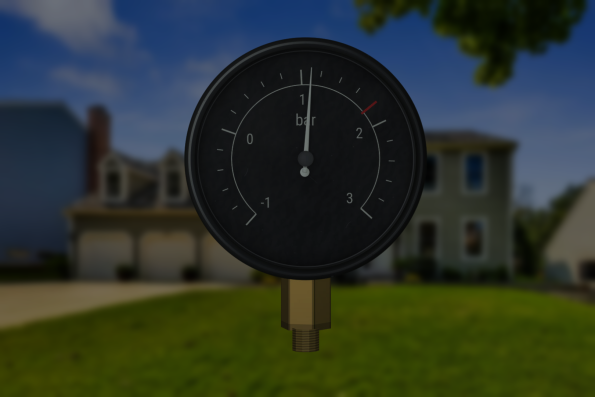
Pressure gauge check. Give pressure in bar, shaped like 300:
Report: 1.1
